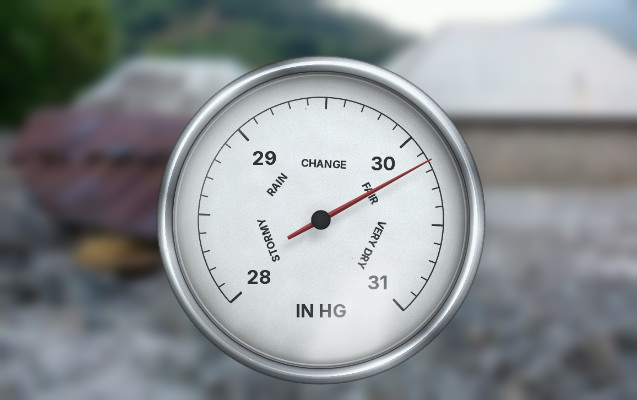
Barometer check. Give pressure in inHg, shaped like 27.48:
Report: 30.15
